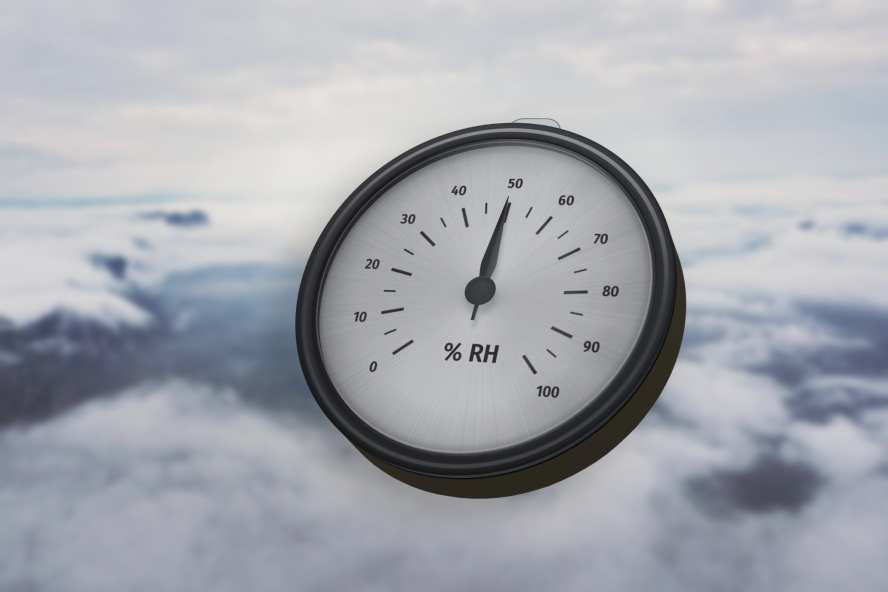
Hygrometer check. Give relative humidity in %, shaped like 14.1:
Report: 50
